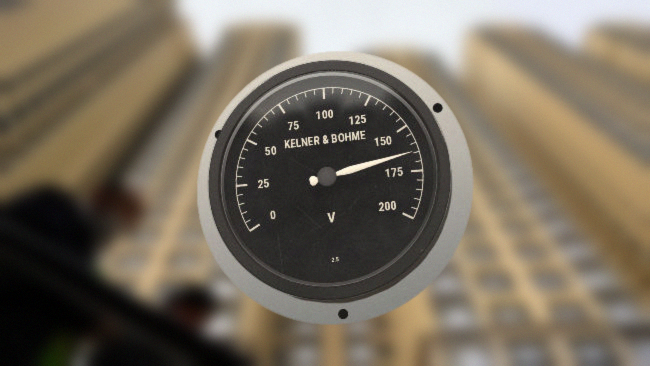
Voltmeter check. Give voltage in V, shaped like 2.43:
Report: 165
